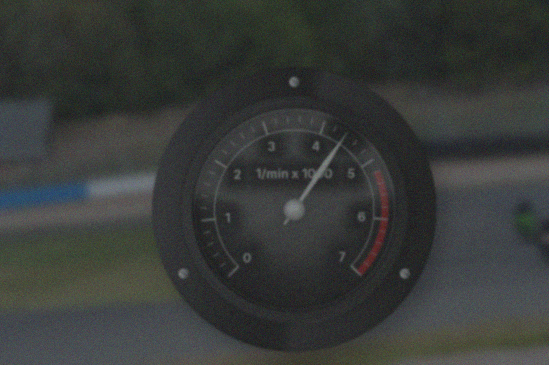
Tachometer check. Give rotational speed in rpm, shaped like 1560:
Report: 4400
